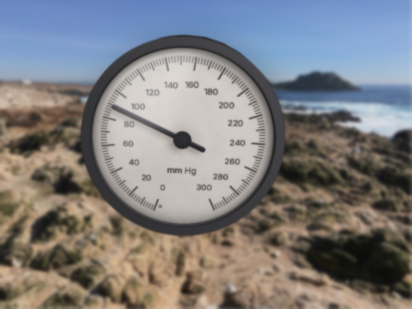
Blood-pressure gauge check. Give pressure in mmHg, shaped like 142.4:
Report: 90
